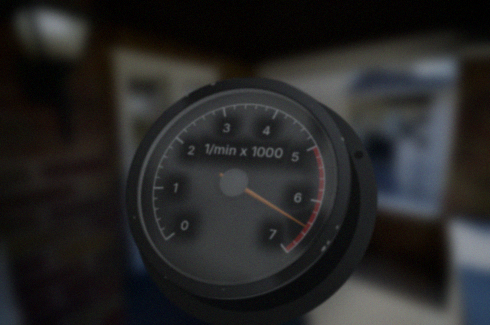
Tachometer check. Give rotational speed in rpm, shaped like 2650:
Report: 6500
